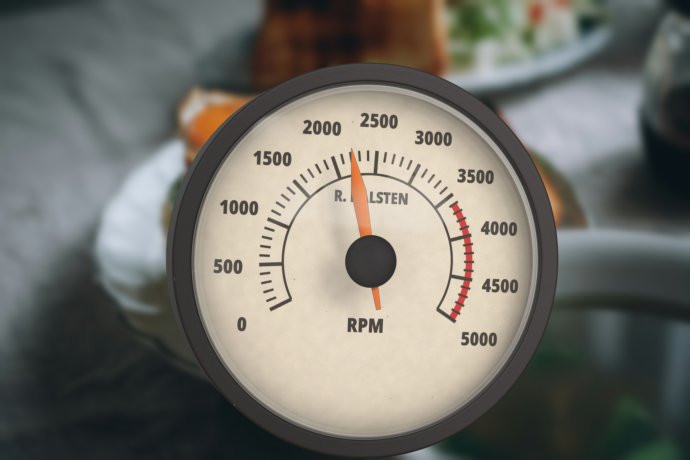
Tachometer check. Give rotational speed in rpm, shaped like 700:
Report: 2200
